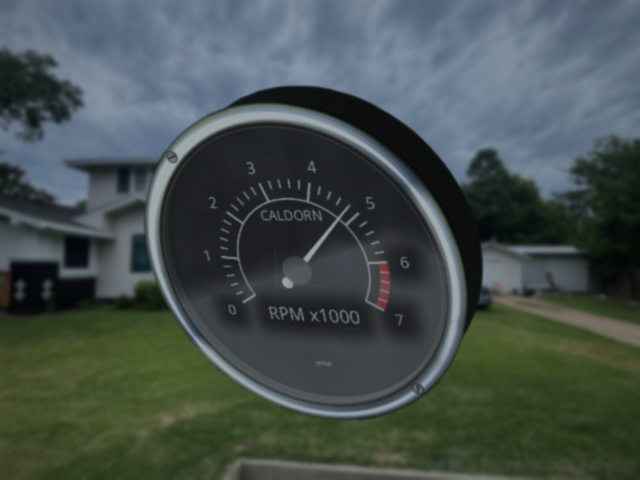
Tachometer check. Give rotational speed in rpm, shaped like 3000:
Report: 4800
